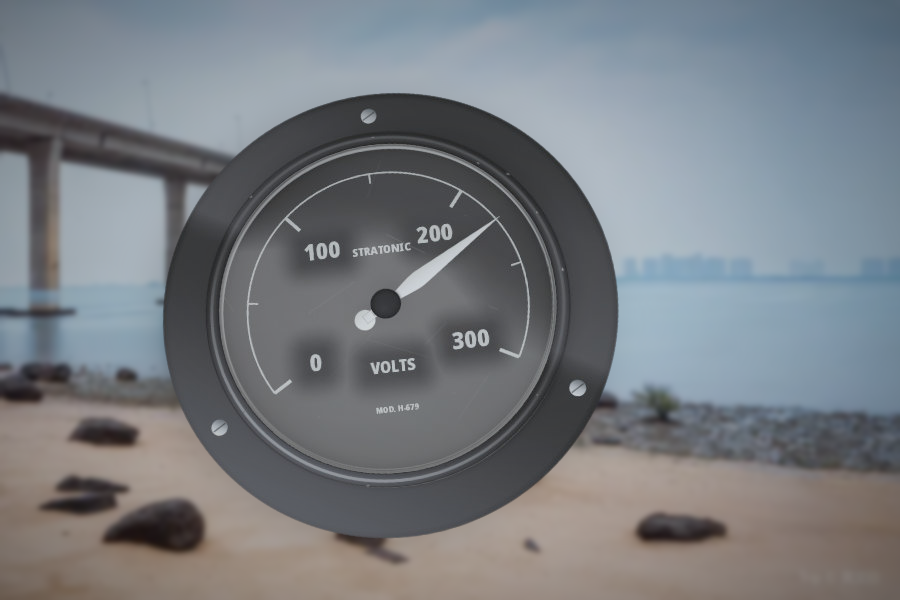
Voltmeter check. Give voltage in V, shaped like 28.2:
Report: 225
